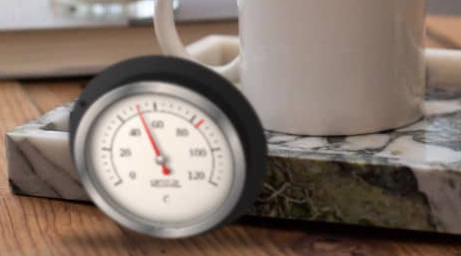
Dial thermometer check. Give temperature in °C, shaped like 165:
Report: 52
